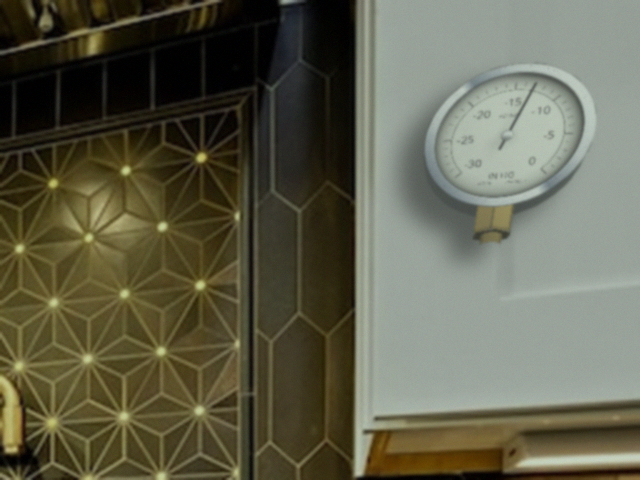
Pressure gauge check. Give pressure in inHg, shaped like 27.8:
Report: -13
